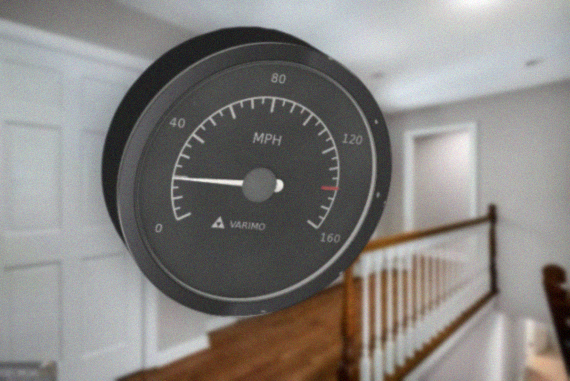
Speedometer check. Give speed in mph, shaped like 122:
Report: 20
